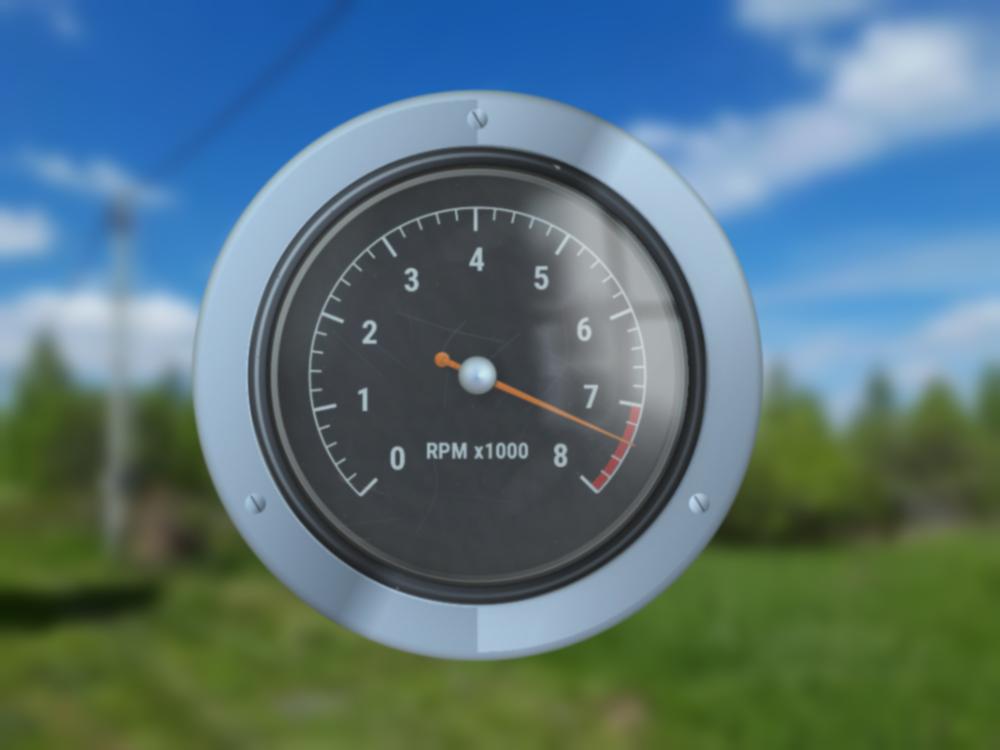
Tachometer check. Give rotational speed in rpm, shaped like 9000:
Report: 7400
